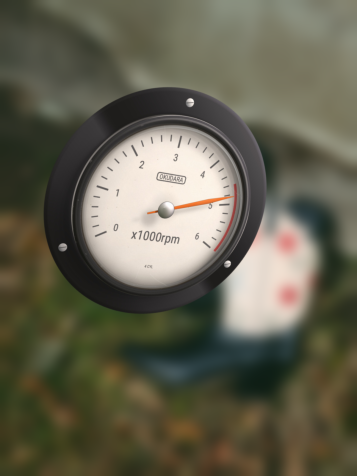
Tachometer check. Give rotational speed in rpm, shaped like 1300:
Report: 4800
